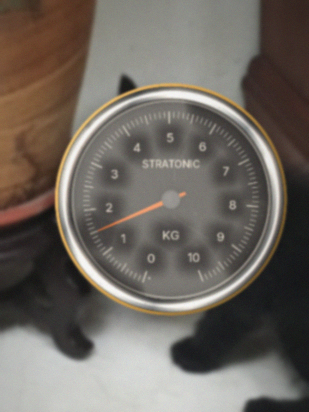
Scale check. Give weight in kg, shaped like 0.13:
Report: 1.5
